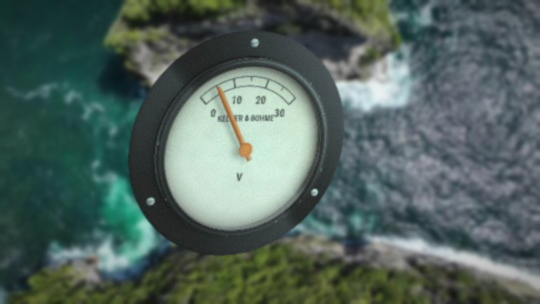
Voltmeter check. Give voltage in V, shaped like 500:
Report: 5
